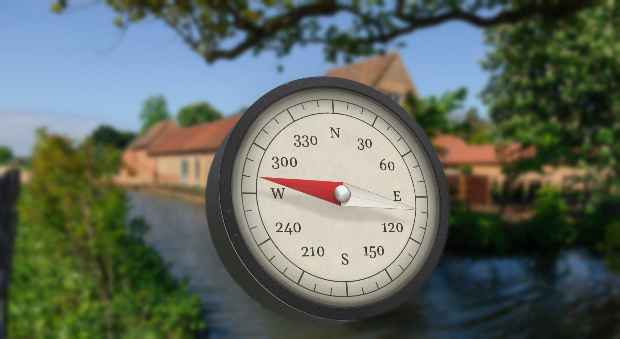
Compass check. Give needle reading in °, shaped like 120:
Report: 280
